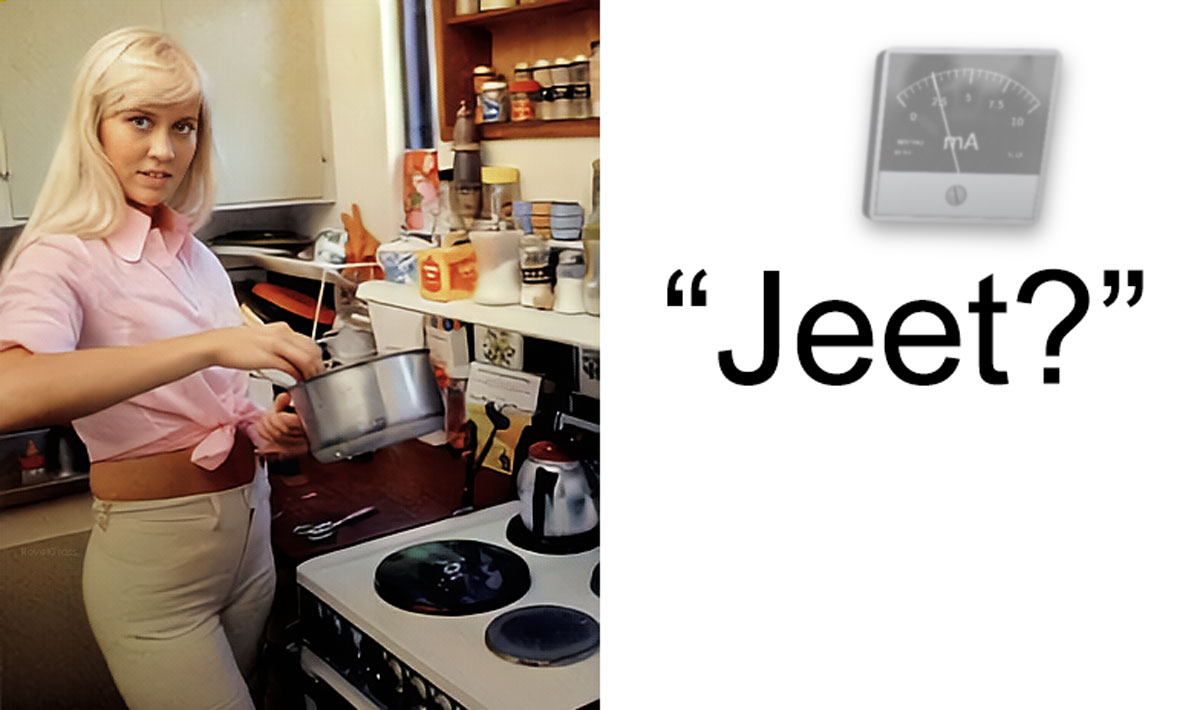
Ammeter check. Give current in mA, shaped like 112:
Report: 2.5
